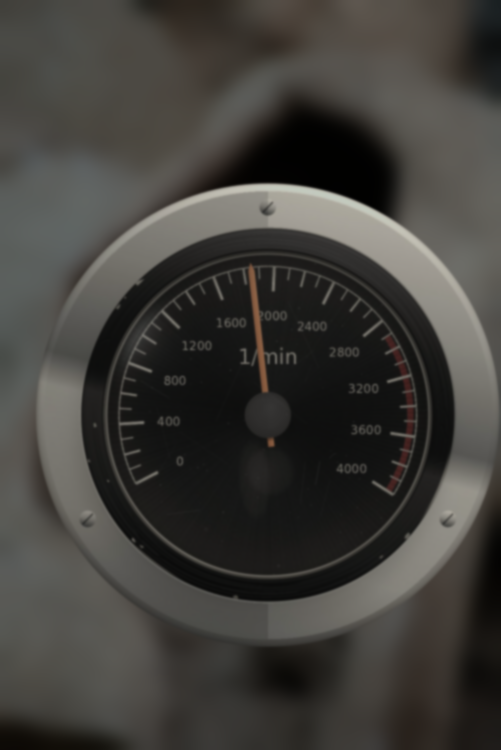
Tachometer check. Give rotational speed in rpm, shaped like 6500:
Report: 1850
